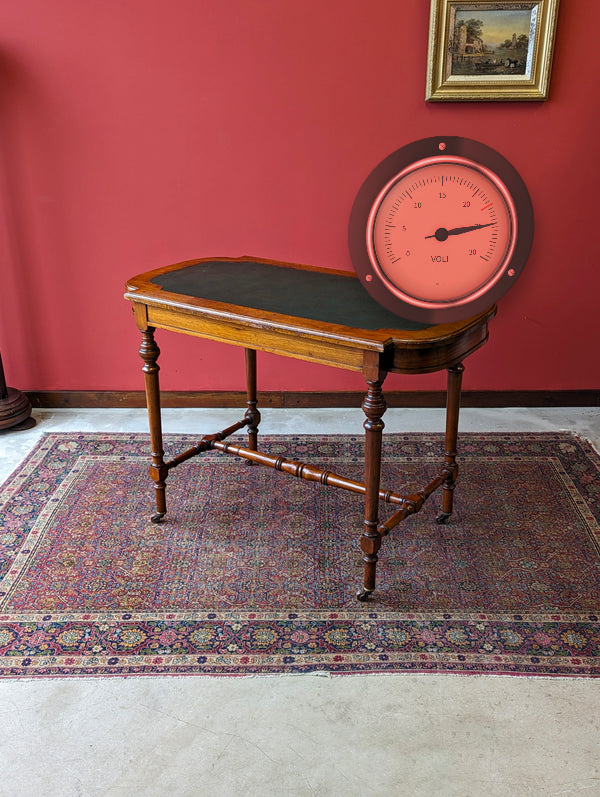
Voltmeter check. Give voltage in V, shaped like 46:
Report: 25
